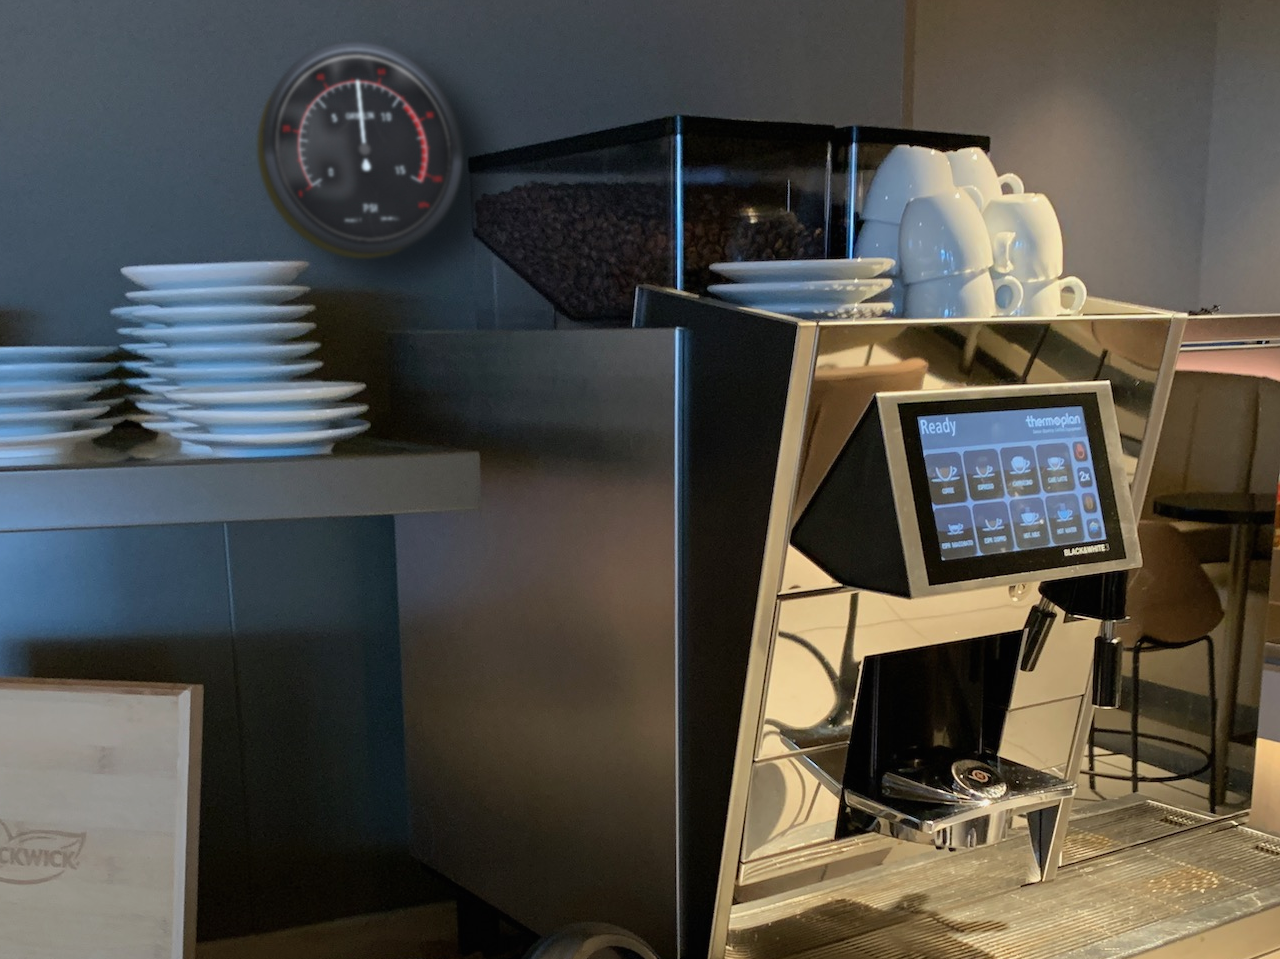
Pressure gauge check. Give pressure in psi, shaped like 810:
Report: 7.5
